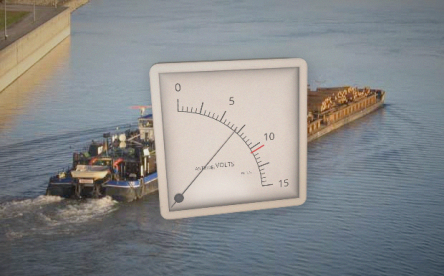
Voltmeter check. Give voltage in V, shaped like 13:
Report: 7
